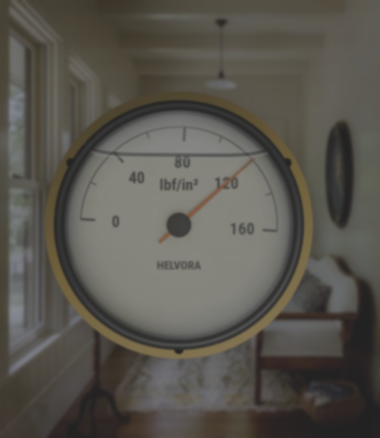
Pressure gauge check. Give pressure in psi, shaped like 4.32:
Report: 120
